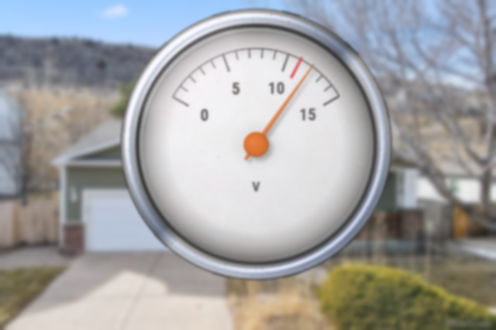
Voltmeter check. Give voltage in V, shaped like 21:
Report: 12
